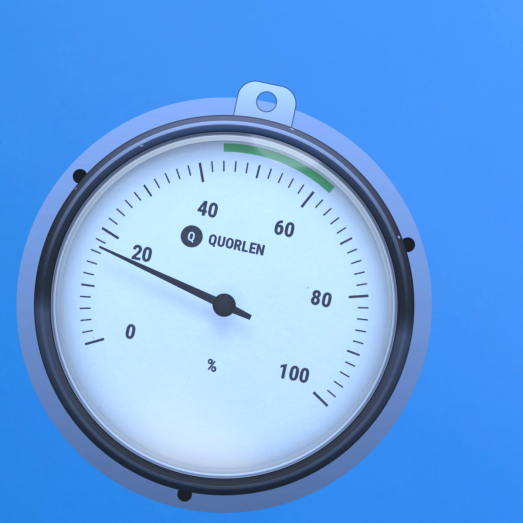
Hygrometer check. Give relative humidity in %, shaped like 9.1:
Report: 17
